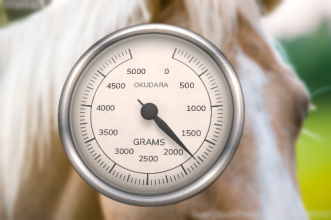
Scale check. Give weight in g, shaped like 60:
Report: 1800
